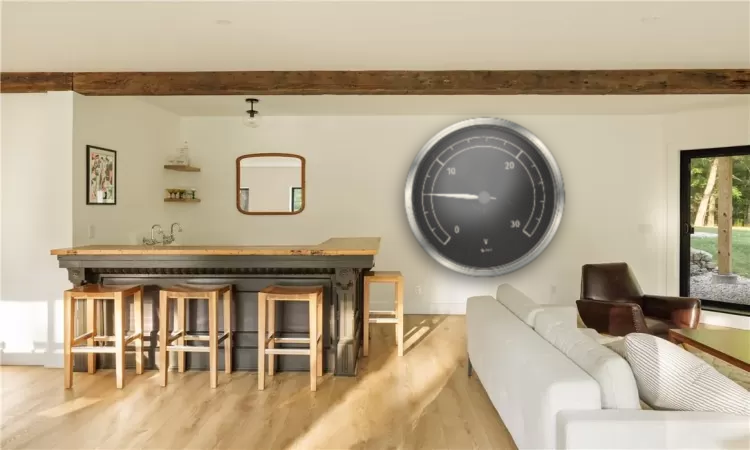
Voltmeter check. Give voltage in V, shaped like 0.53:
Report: 6
